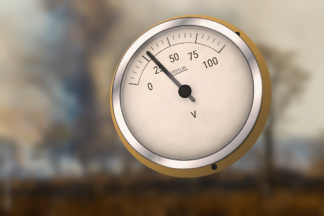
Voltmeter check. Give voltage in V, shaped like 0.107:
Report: 30
